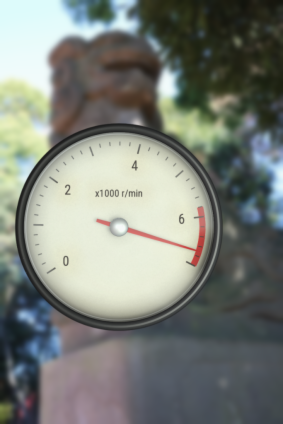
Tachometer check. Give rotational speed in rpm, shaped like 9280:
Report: 6700
